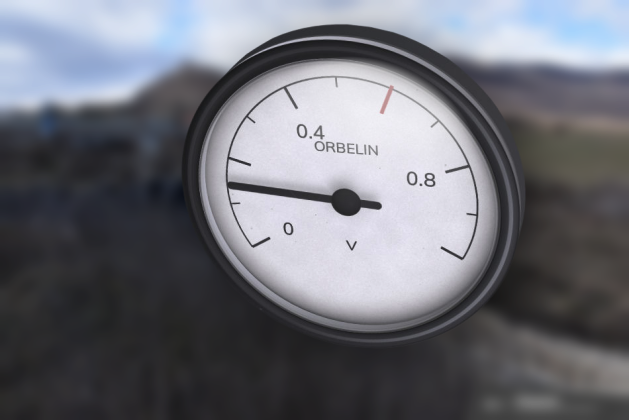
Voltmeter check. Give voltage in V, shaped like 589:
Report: 0.15
